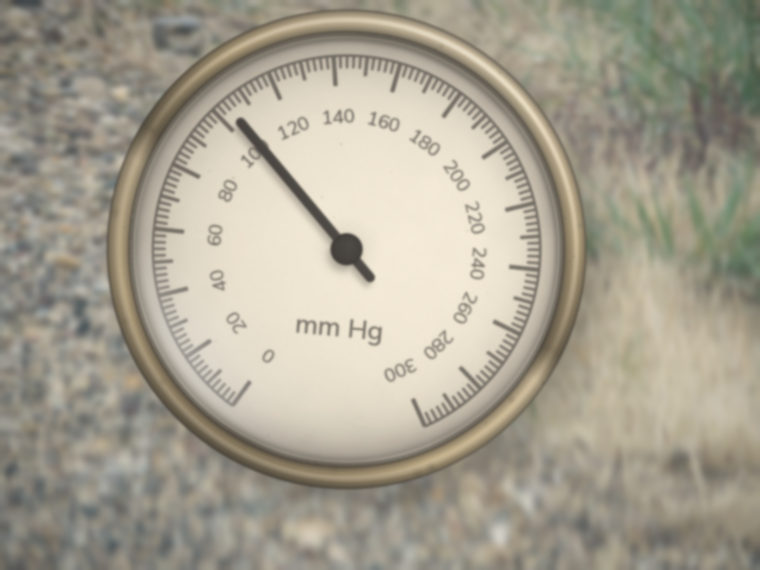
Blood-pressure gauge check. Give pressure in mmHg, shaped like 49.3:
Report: 104
